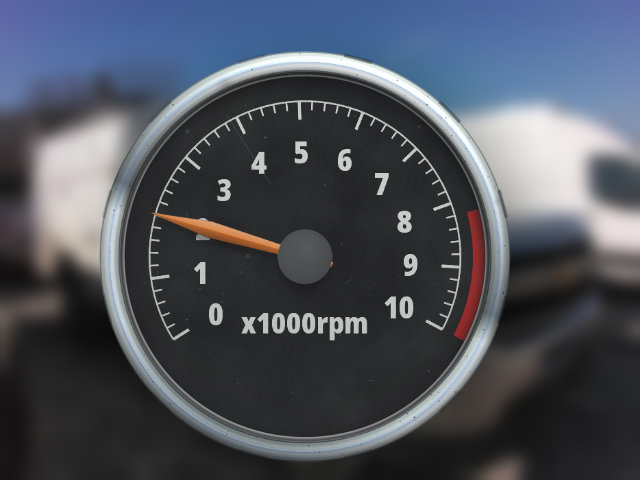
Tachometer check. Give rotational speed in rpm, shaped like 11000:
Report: 2000
